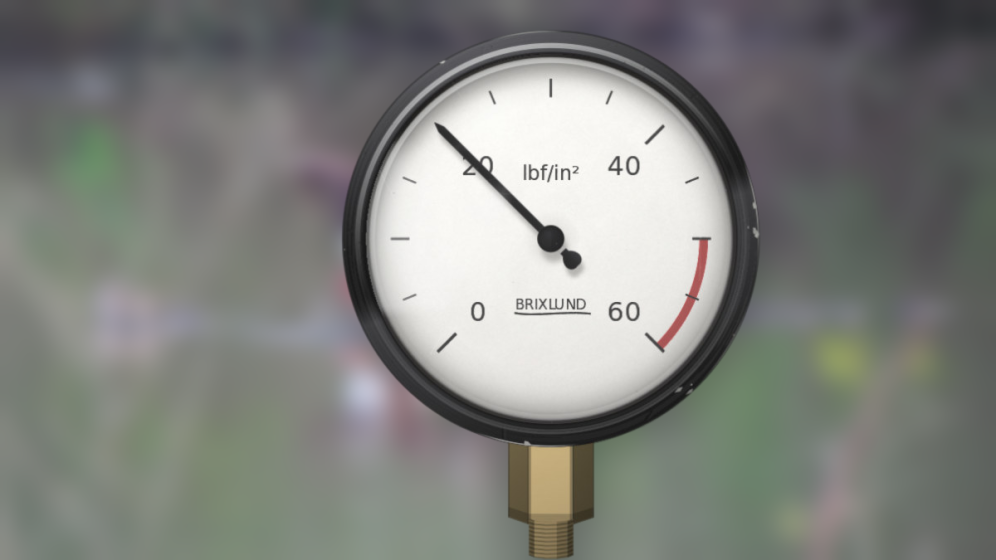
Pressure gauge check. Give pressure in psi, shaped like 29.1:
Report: 20
